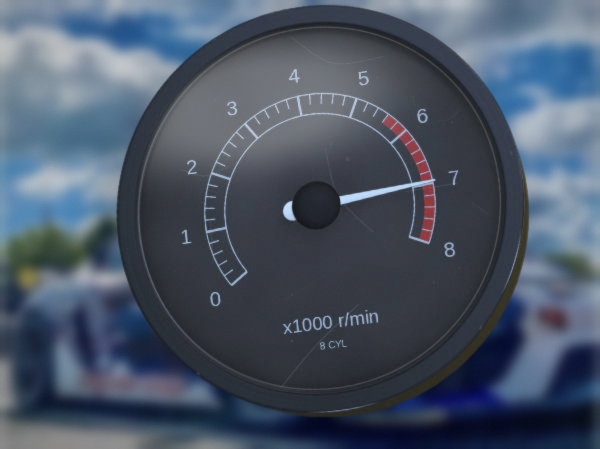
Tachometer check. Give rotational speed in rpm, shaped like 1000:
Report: 7000
